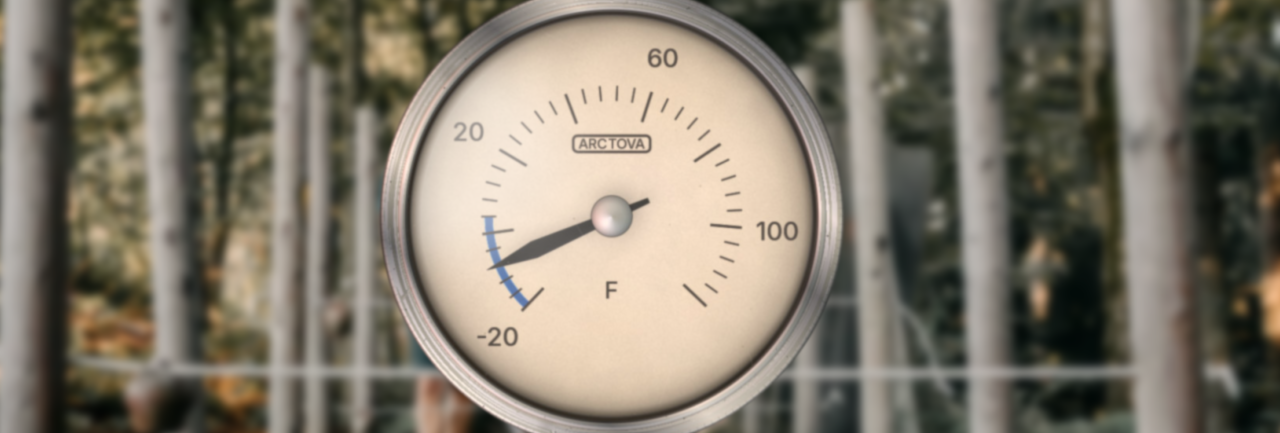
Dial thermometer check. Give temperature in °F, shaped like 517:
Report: -8
